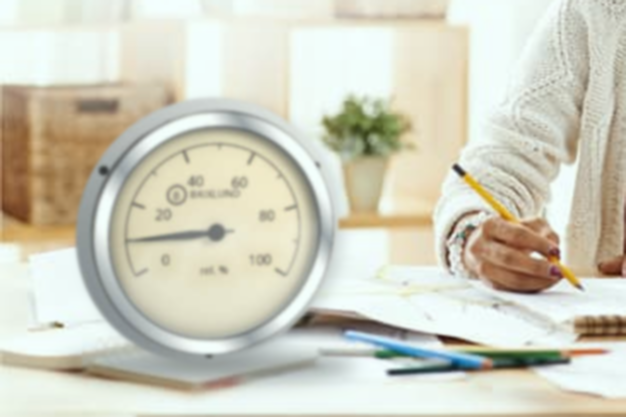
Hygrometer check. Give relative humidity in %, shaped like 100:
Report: 10
